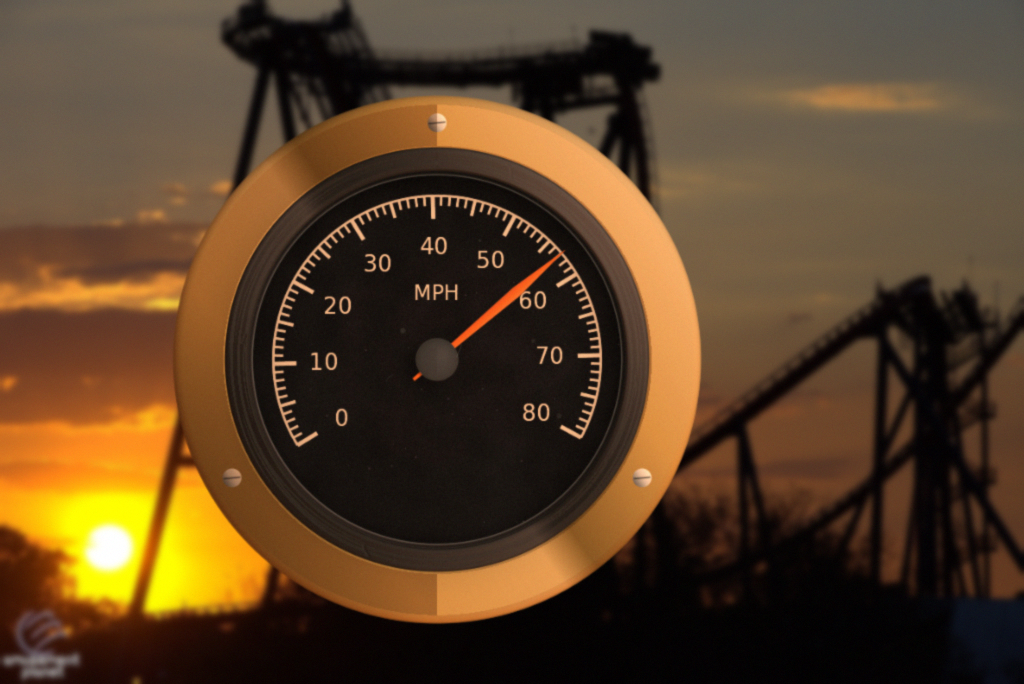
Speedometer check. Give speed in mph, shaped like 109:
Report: 57
